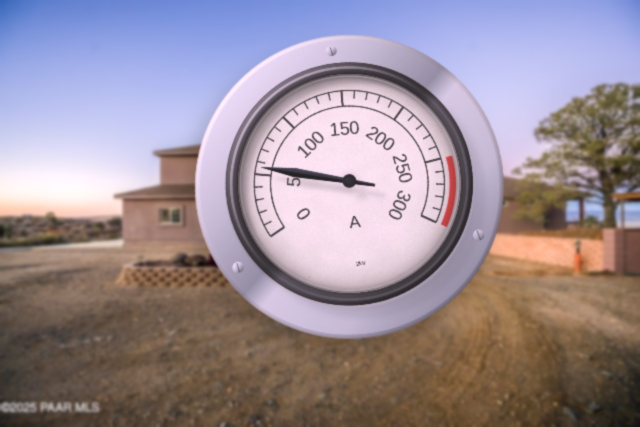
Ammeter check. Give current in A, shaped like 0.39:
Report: 55
